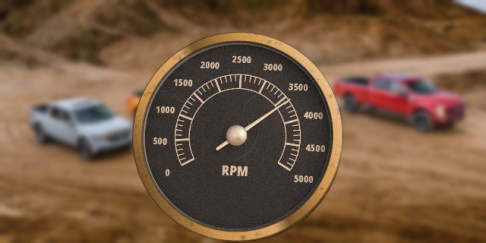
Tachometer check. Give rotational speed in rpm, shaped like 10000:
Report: 3600
